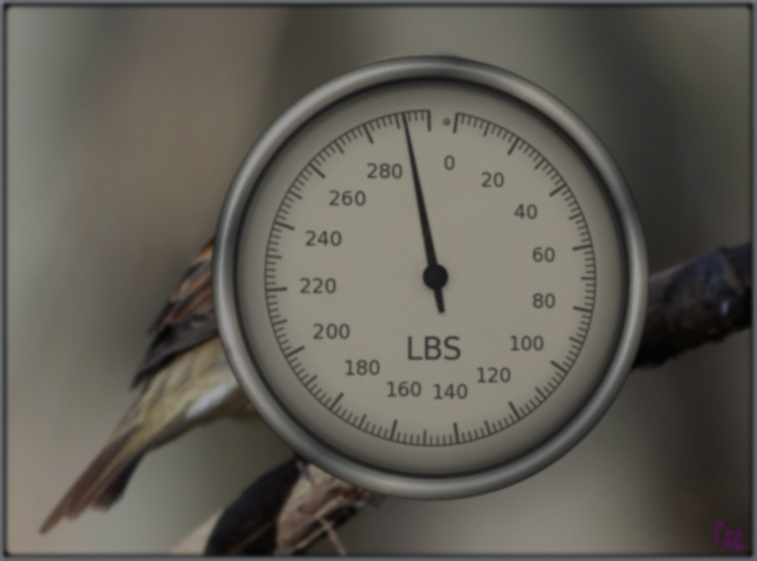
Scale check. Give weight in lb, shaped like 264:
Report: 292
